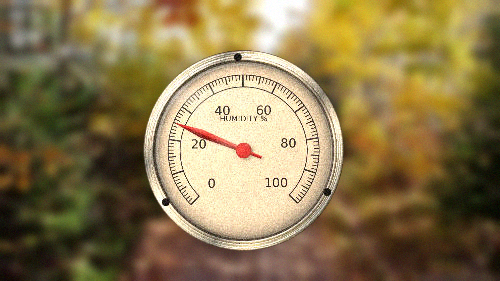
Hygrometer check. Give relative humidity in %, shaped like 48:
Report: 25
